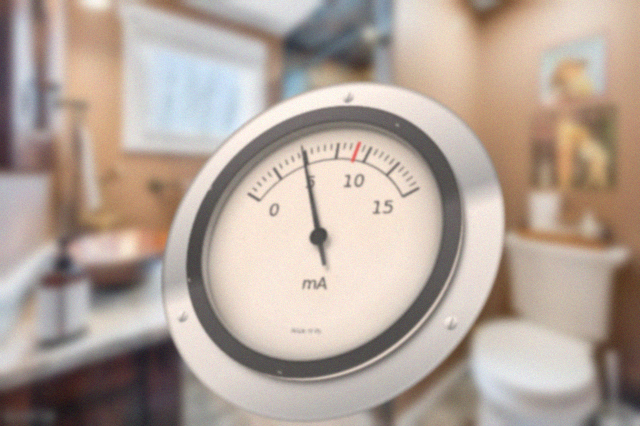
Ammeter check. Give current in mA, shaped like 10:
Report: 5
